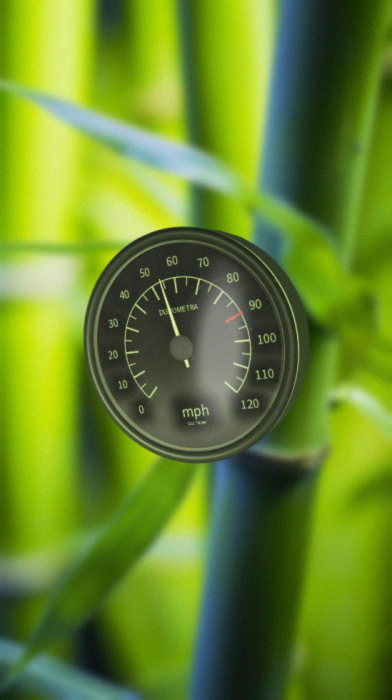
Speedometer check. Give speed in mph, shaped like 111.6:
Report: 55
